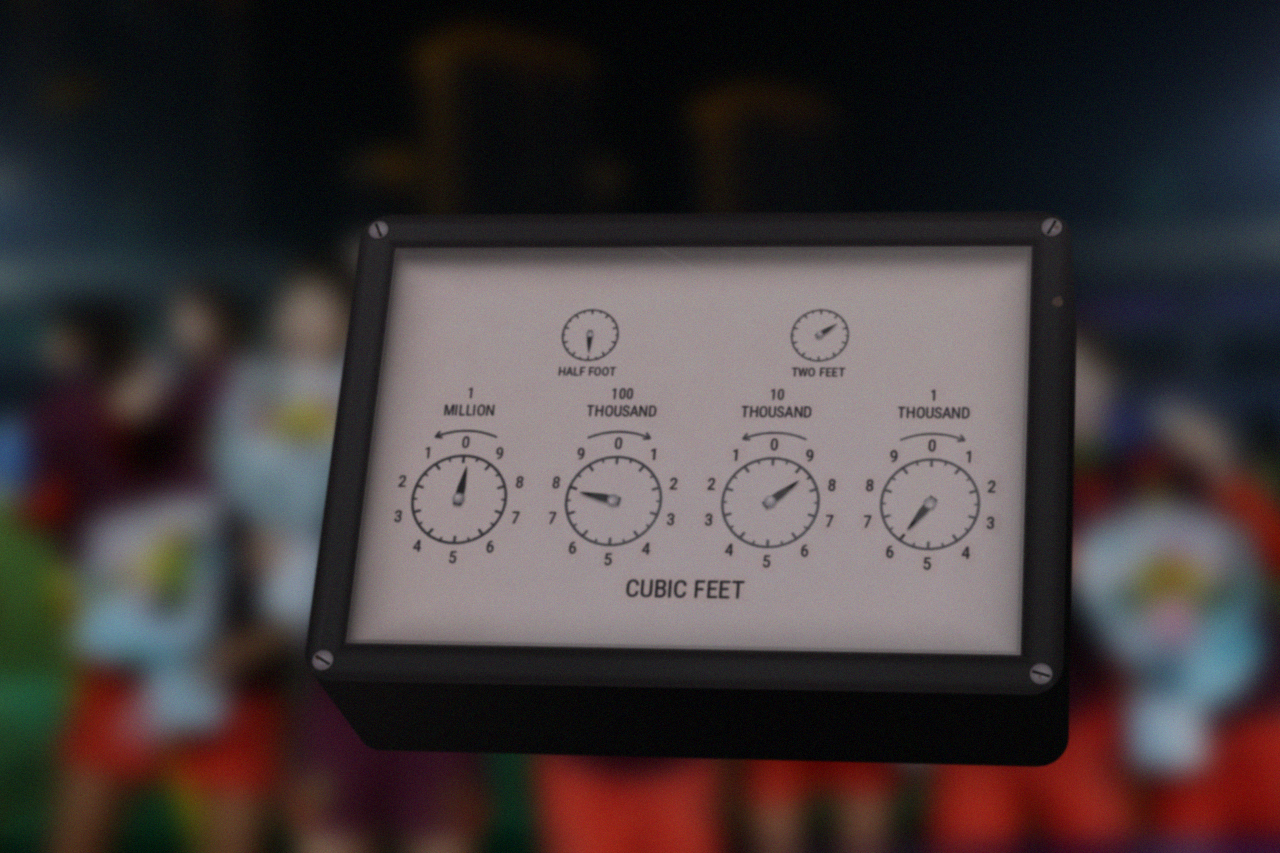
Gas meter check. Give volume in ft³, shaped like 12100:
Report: 978600
